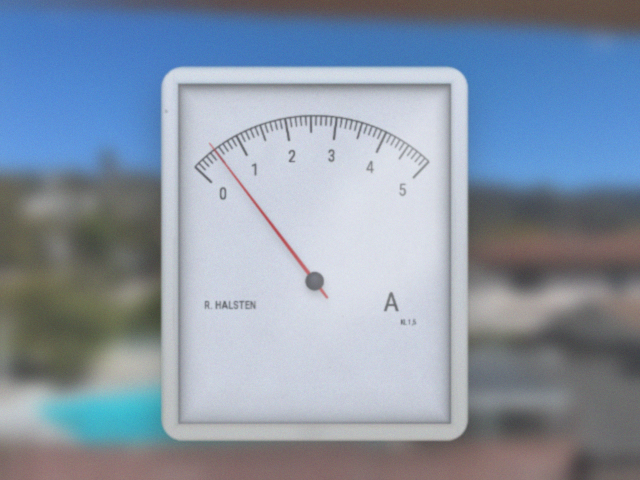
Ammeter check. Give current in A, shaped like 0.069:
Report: 0.5
